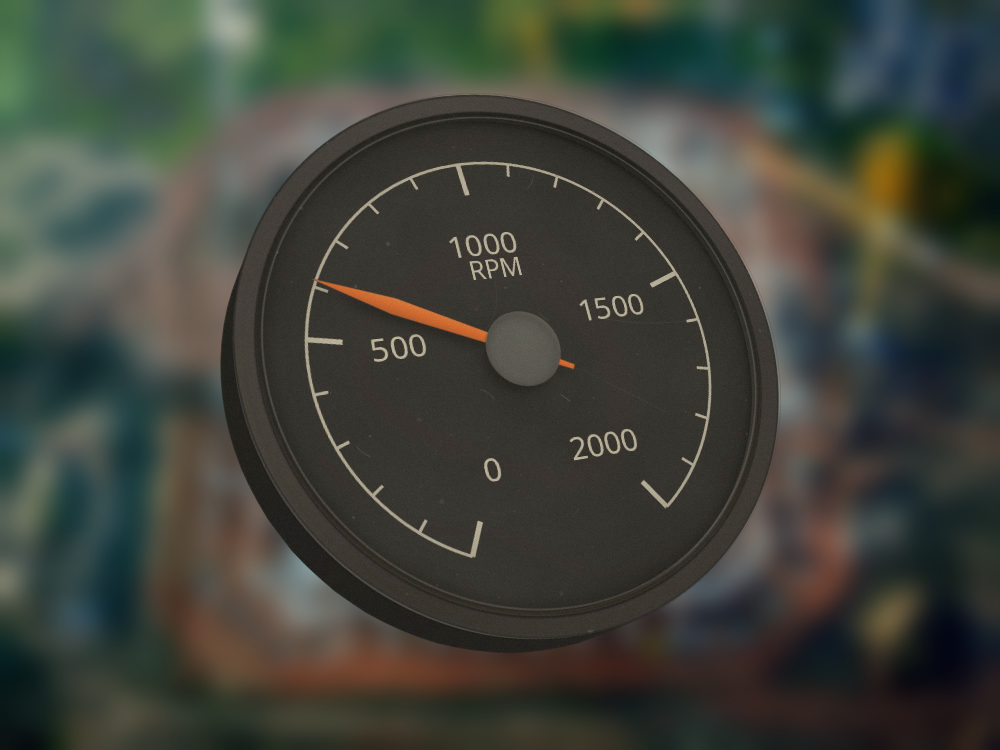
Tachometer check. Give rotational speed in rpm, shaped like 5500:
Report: 600
